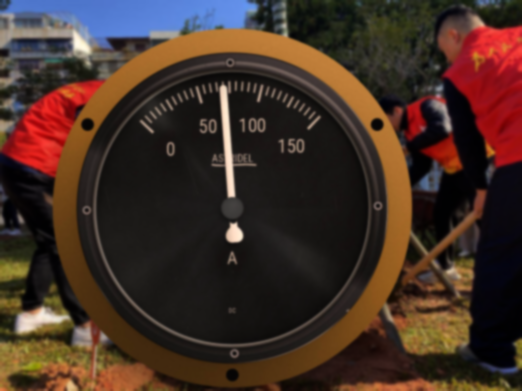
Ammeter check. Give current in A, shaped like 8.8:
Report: 70
